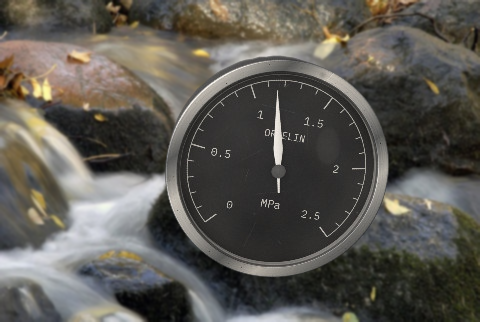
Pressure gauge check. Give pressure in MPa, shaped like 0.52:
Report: 1.15
